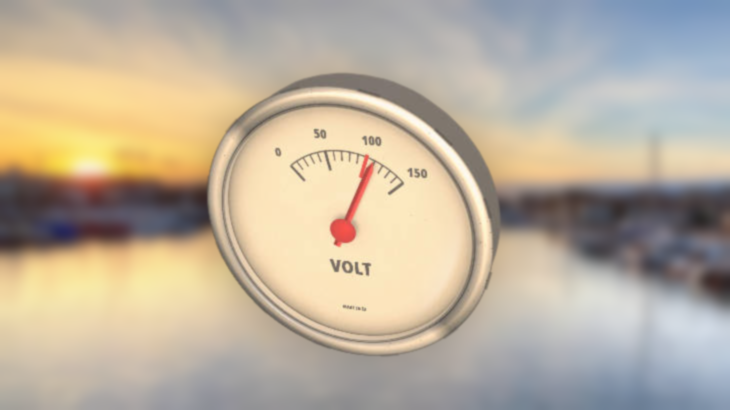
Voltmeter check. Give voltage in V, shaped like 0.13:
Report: 110
